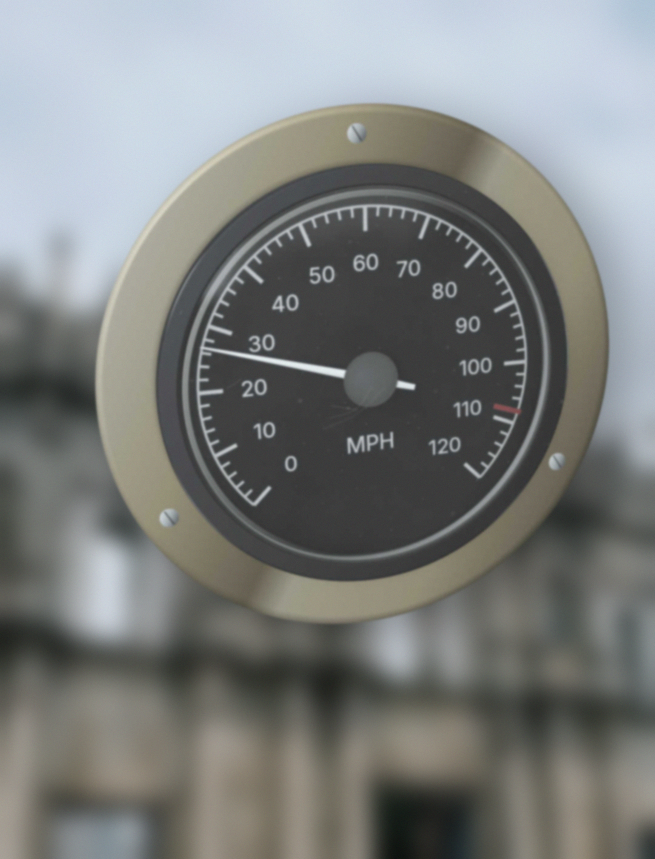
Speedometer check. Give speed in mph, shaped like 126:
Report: 27
